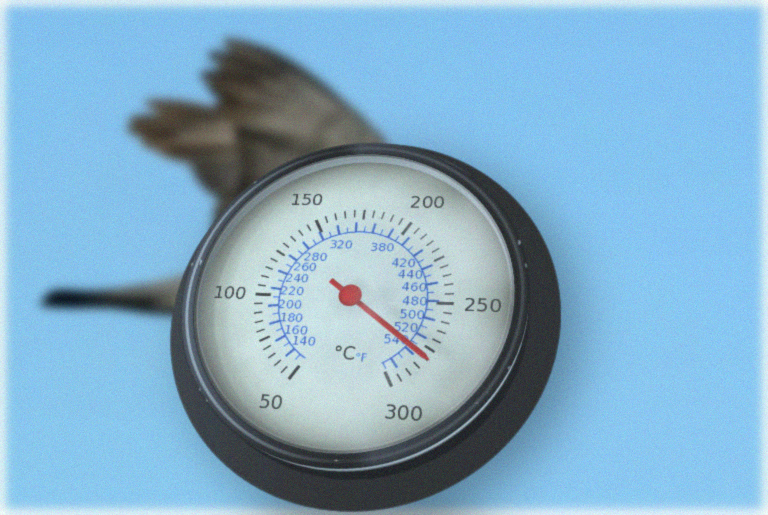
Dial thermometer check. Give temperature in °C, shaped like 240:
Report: 280
